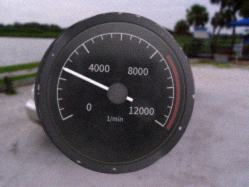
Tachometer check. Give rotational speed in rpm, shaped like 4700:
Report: 2500
